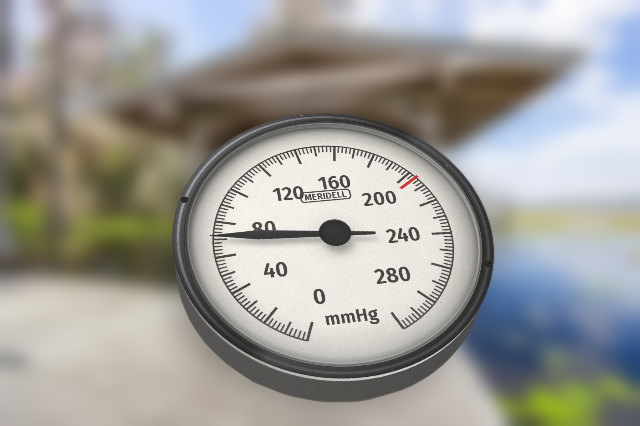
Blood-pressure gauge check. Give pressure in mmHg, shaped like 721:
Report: 70
